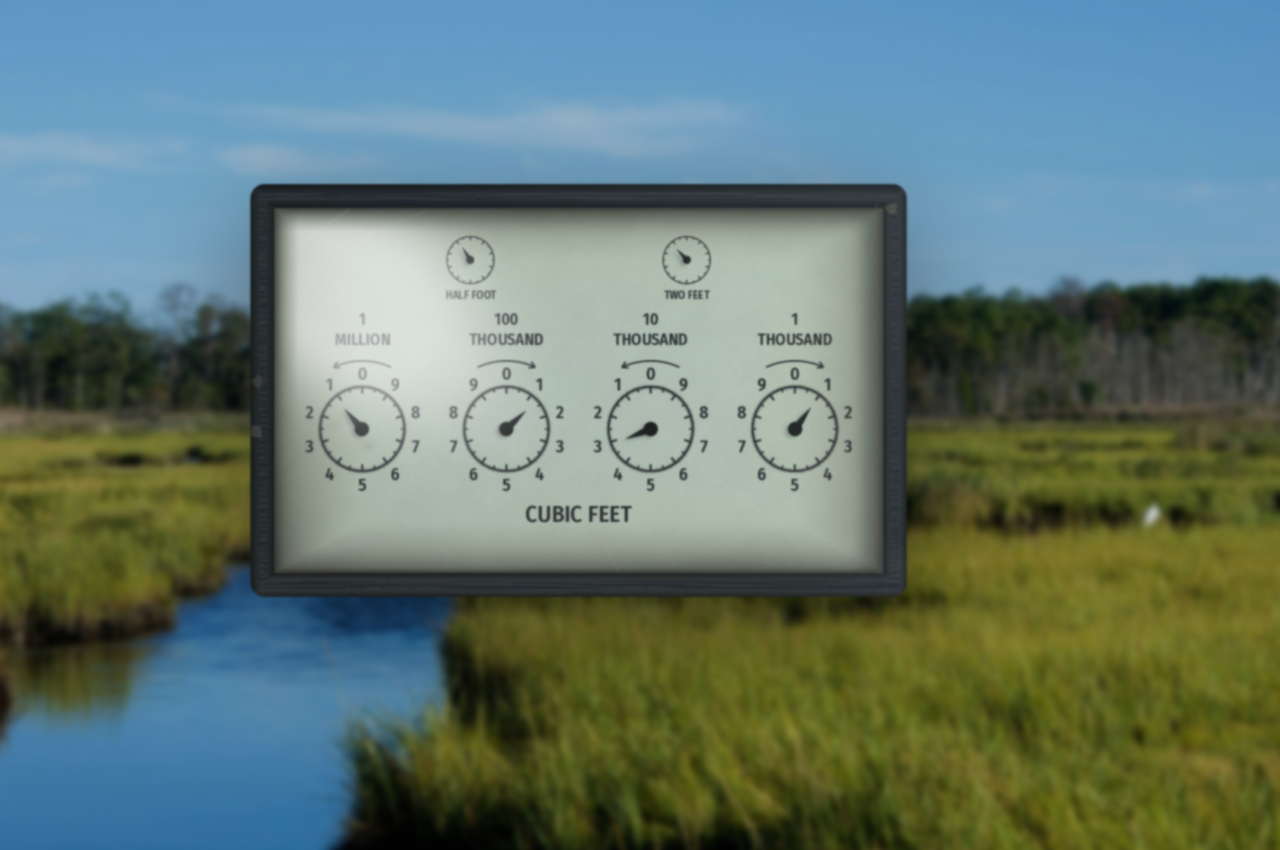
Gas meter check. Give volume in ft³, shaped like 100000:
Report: 113100
